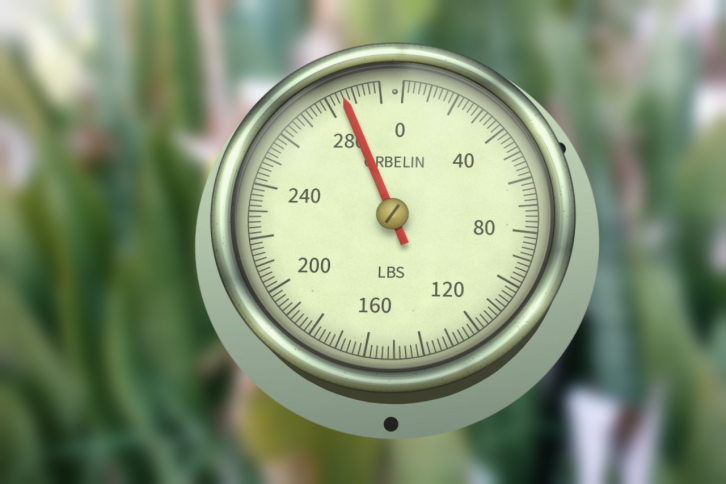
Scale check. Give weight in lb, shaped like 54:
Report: 286
